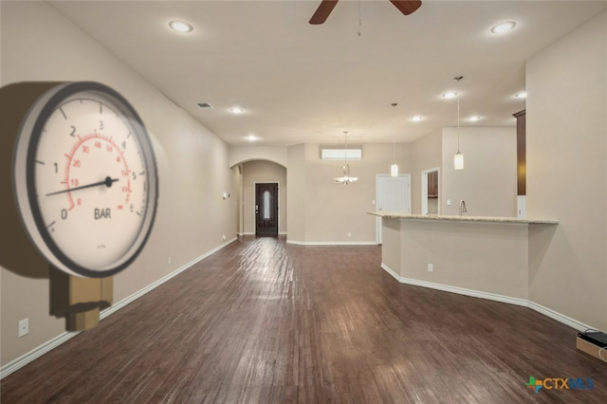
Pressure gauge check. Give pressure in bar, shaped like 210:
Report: 0.5
